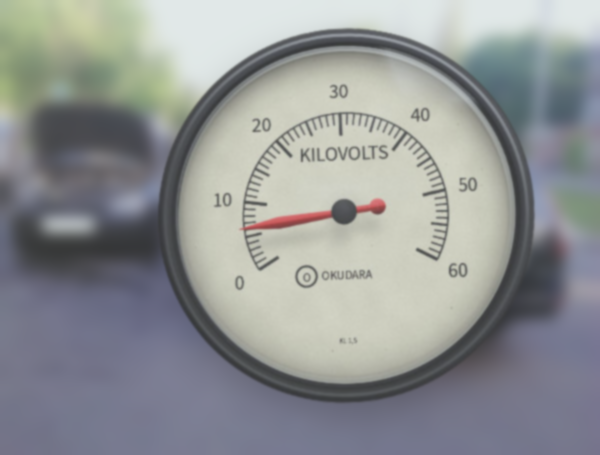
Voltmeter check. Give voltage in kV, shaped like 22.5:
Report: 6
